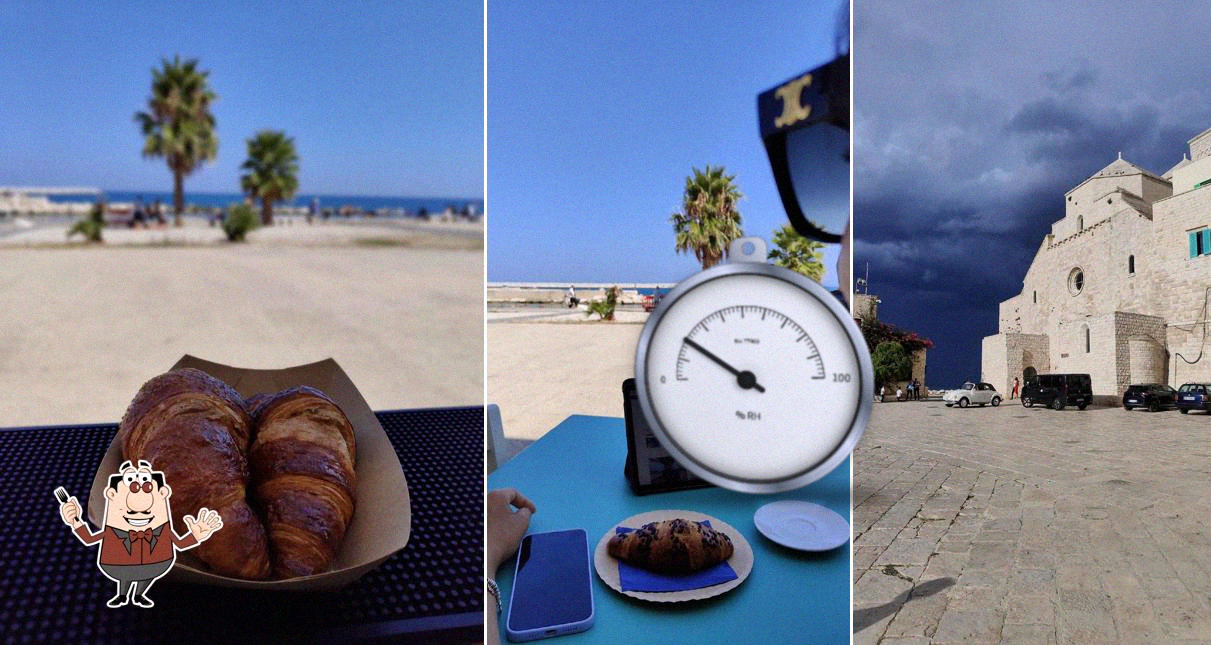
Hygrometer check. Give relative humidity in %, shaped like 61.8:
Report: 20
